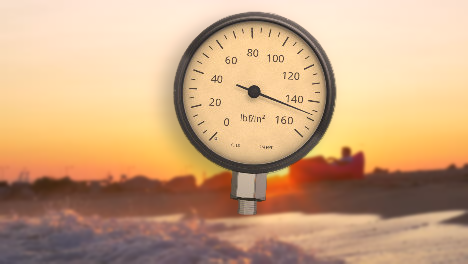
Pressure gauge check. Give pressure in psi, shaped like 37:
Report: 147.5
